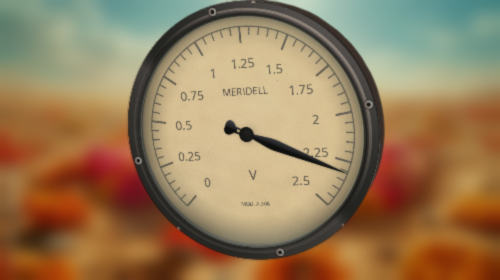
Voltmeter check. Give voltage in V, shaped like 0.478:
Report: 2.3
